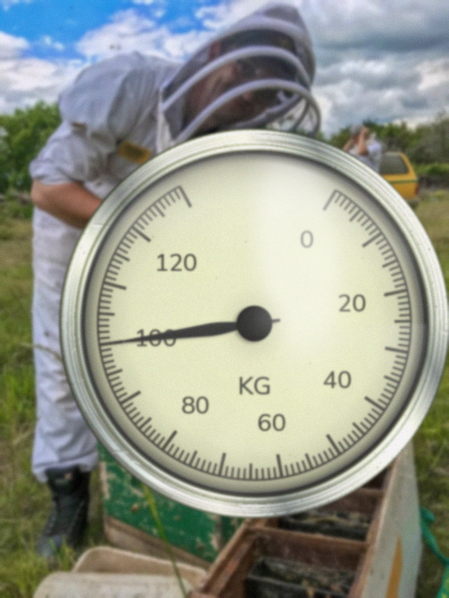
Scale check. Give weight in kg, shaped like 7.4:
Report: 100
